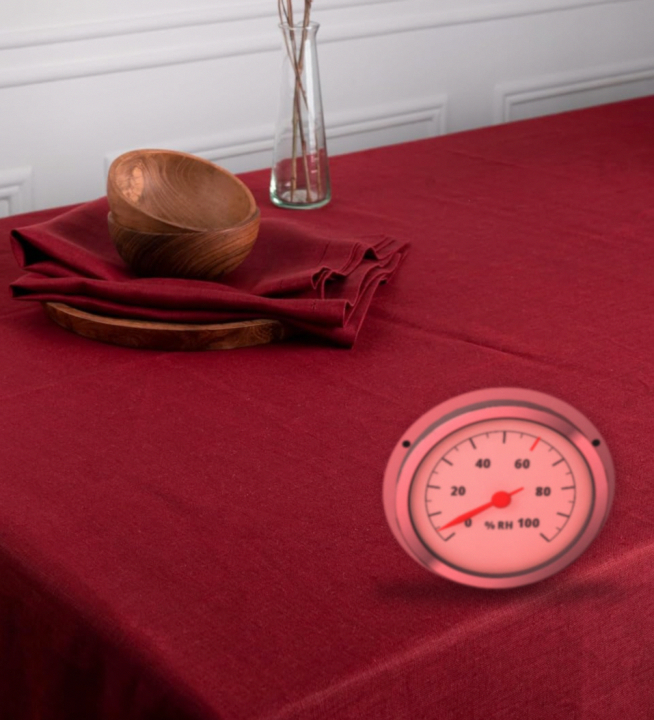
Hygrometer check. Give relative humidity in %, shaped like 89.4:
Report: 5
